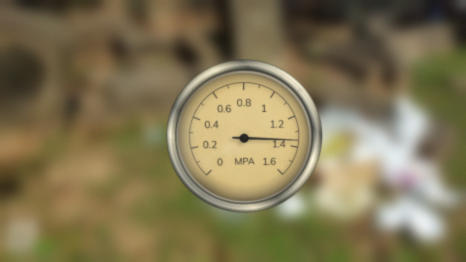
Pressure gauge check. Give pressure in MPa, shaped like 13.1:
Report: 1.35
